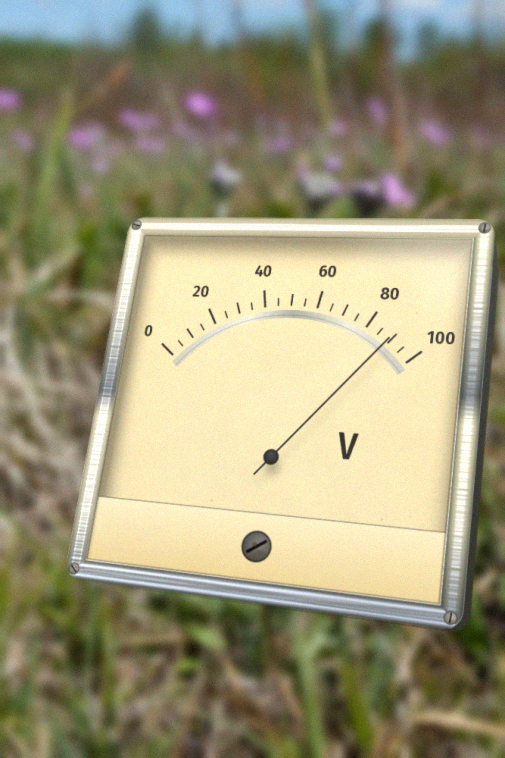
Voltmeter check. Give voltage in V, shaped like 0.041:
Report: 90
